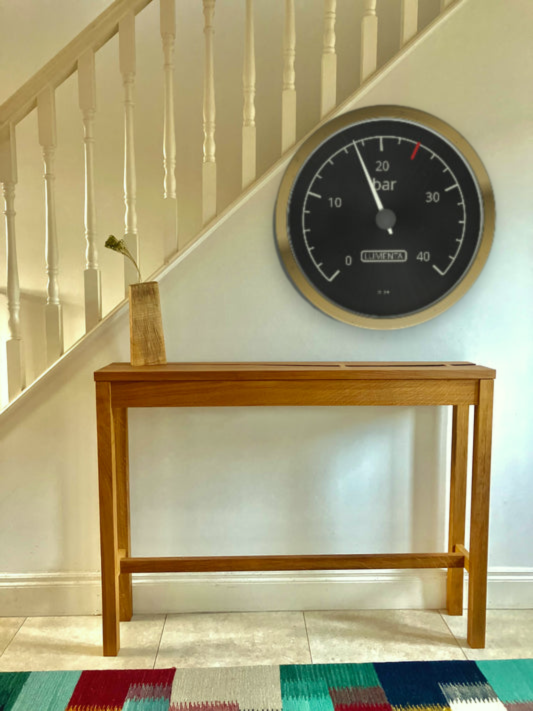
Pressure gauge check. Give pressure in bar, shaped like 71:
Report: 17
